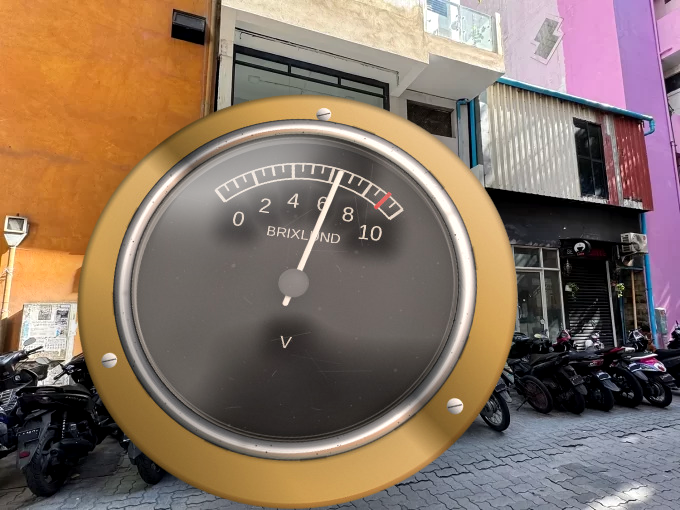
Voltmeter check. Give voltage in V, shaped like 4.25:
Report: 6.5
